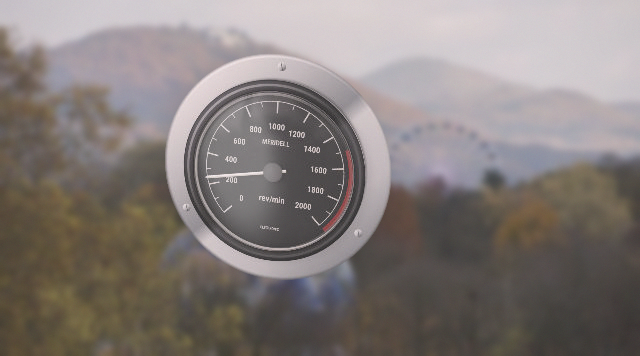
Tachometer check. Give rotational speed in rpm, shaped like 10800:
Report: 250
